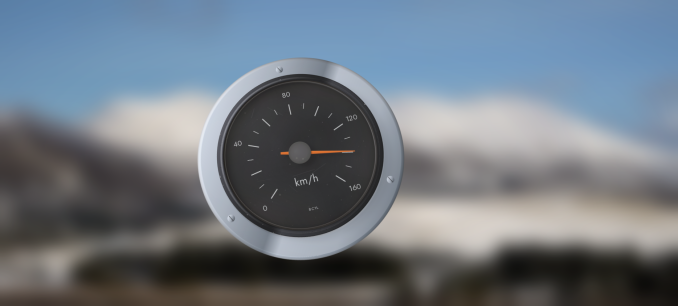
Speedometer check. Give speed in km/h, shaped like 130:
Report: 140
